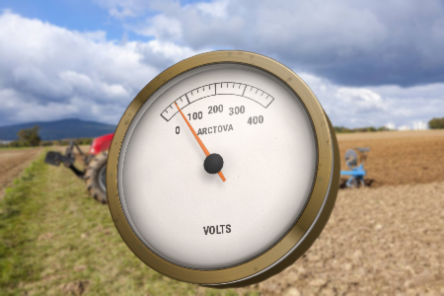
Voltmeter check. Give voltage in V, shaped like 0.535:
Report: 60
